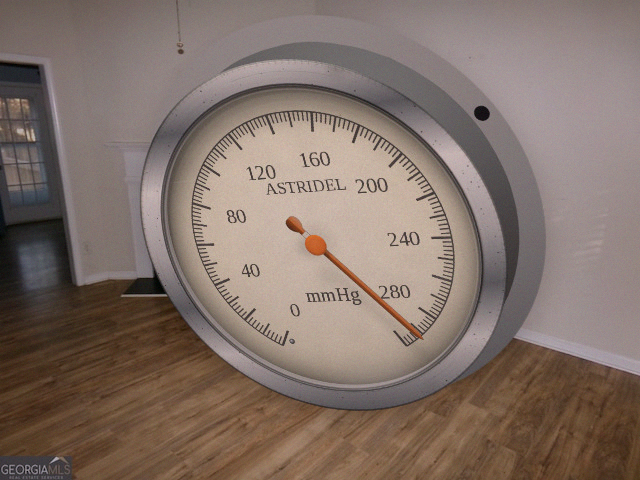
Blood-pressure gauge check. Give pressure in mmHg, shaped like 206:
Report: 290
